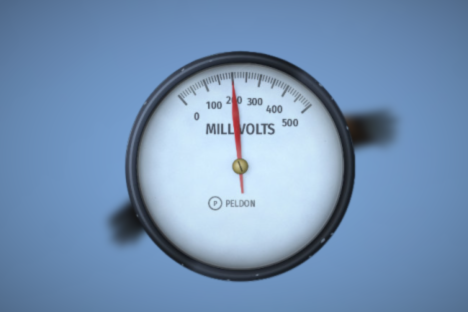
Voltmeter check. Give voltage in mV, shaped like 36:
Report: 200
